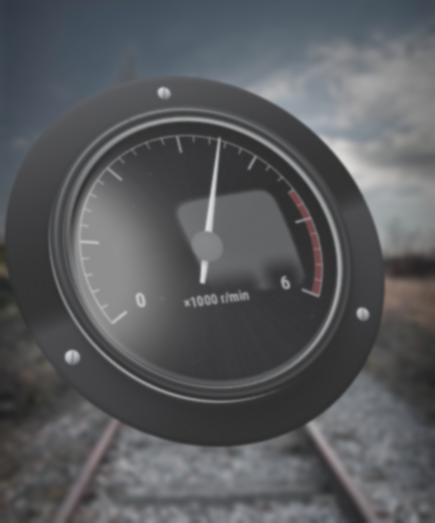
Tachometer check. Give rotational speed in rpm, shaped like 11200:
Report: 3500
